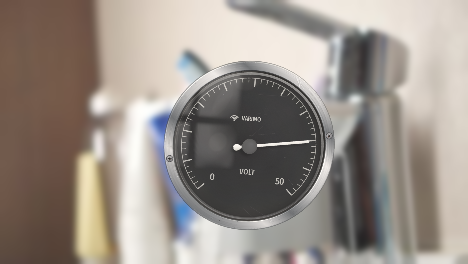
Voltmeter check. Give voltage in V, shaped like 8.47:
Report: 40
